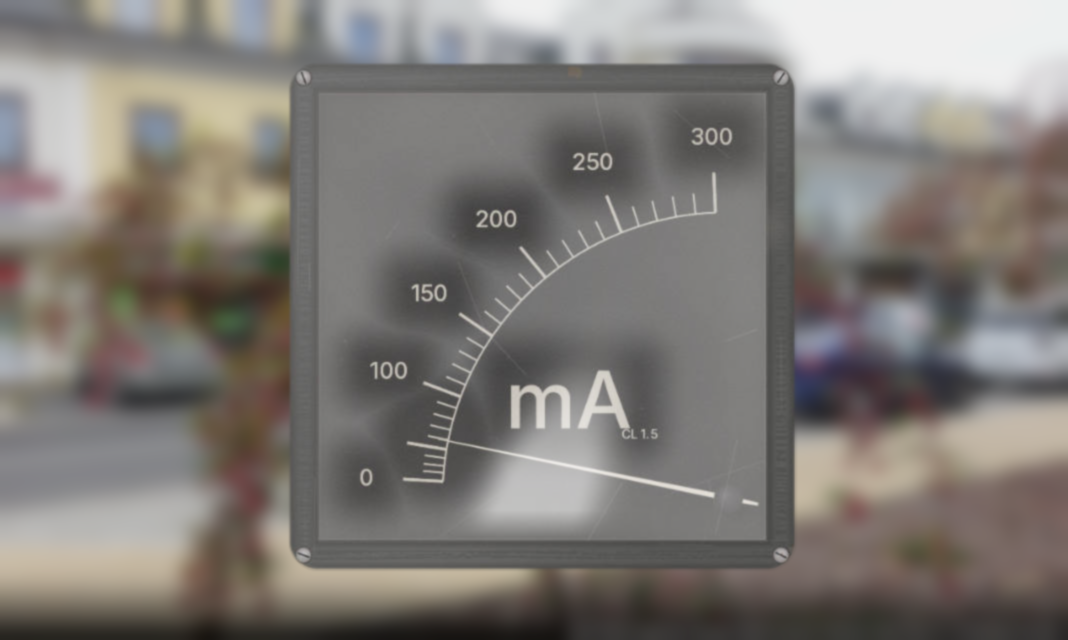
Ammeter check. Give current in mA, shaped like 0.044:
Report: 60
